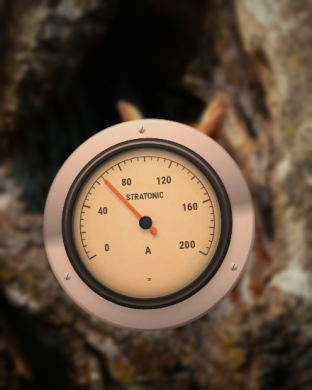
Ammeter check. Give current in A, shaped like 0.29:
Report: 65
